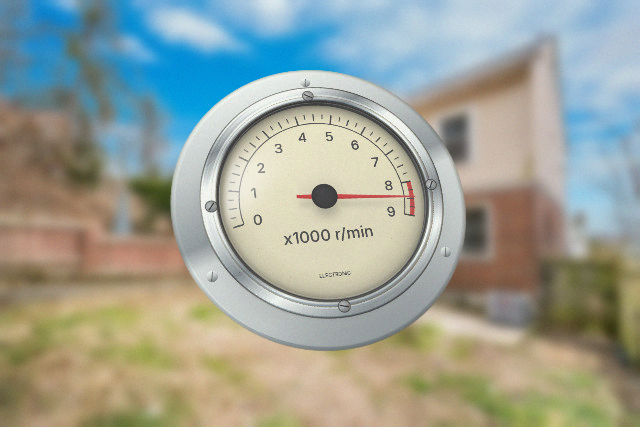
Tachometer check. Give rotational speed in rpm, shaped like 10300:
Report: 8500
